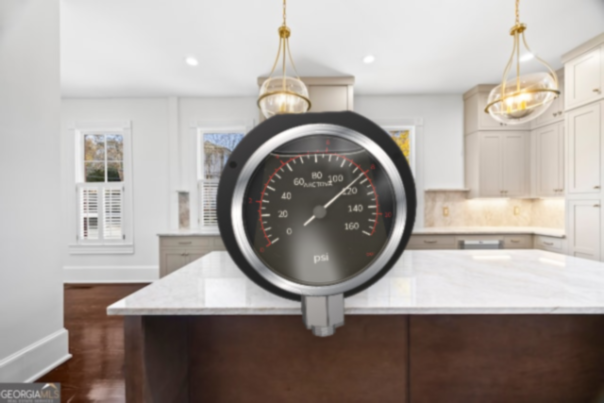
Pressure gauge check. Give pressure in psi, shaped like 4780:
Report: 115
